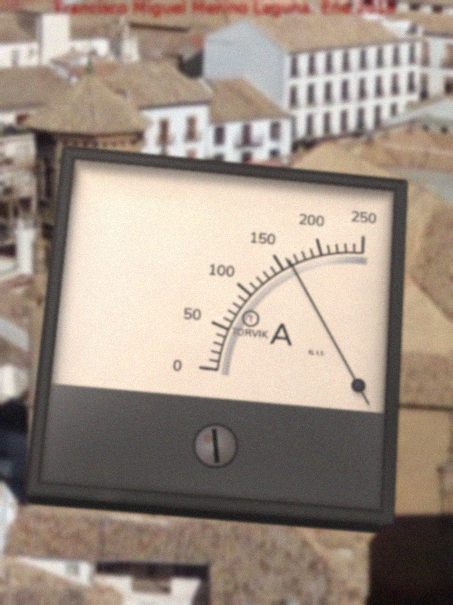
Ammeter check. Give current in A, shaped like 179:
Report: 160
